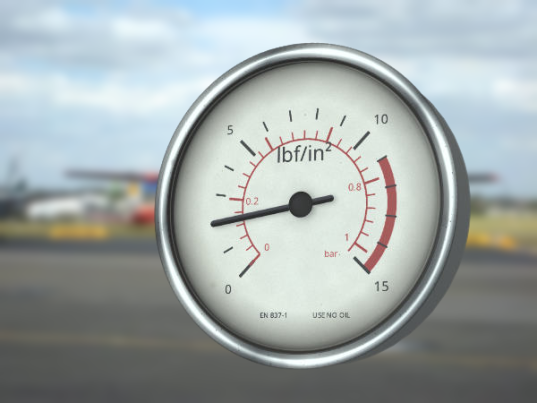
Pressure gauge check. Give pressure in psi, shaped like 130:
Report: 2
